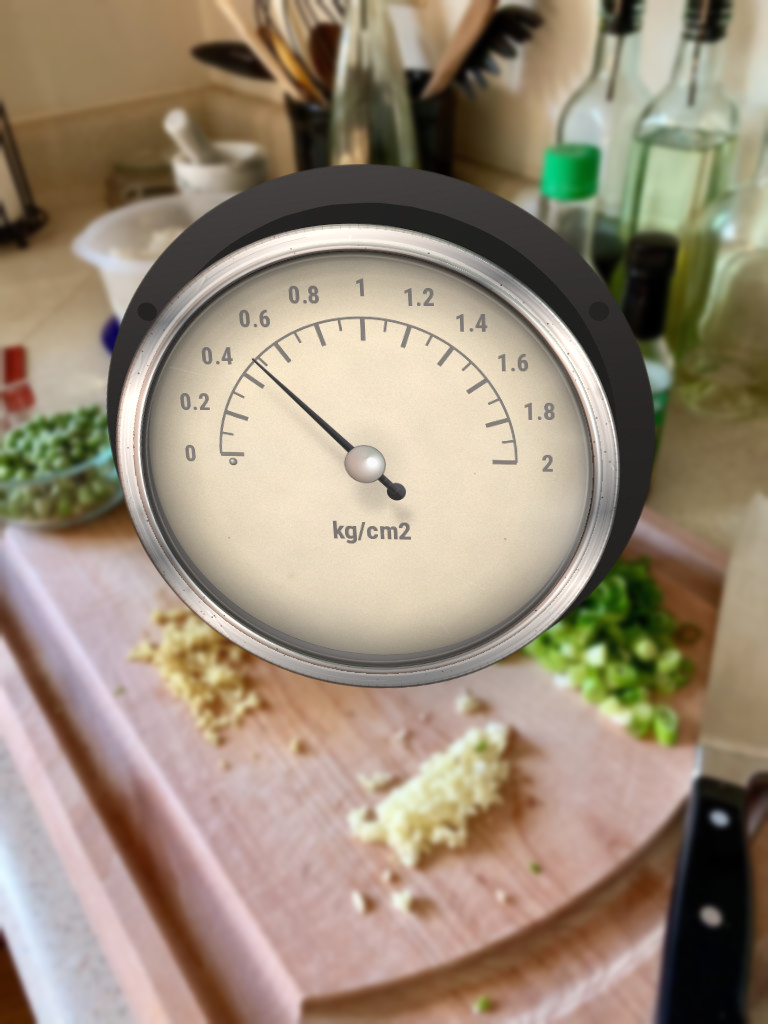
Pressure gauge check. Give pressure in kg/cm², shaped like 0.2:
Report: 0.5
